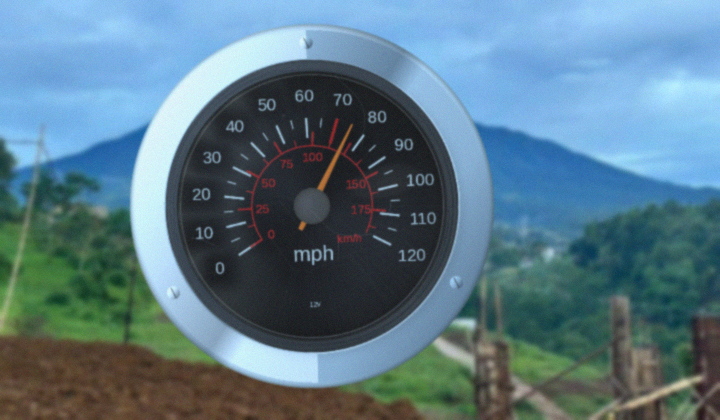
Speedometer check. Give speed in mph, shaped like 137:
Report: 75
